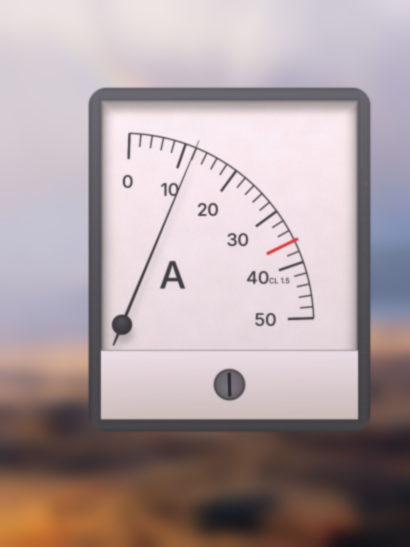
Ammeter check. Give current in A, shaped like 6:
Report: 12
